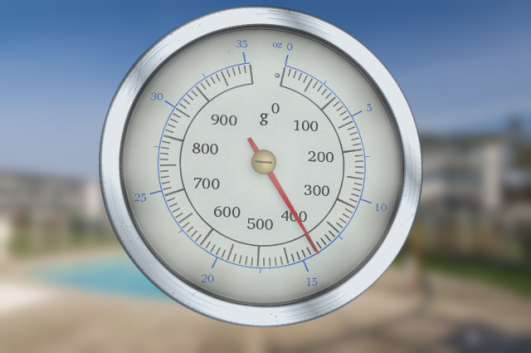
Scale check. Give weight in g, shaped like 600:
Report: 400
